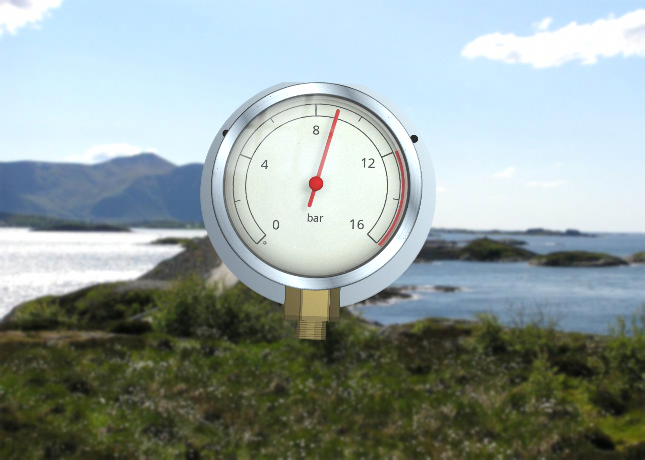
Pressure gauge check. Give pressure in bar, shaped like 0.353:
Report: 9
